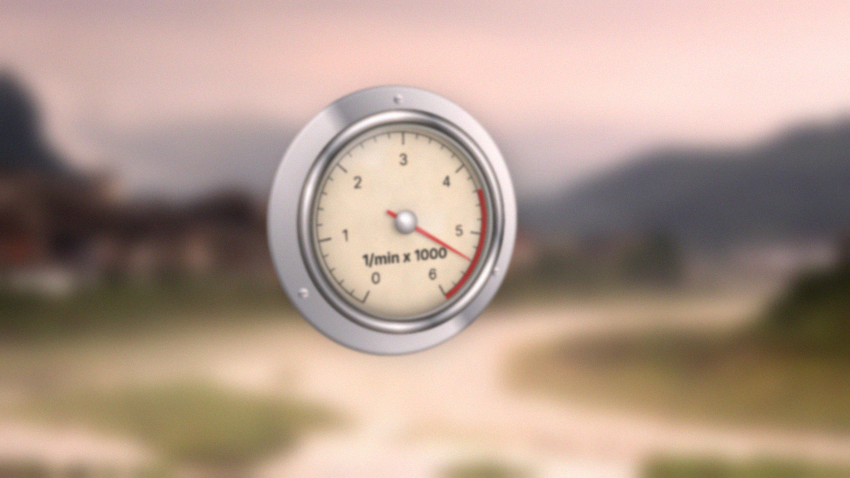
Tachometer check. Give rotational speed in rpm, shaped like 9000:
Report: 5400
